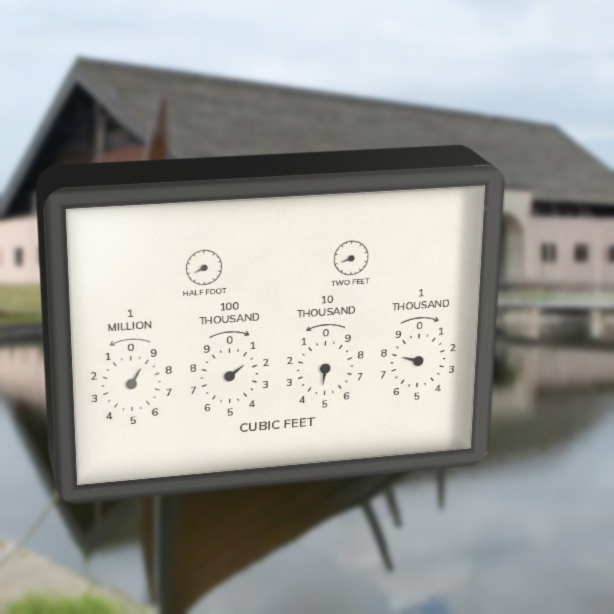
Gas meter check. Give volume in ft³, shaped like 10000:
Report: 914800
